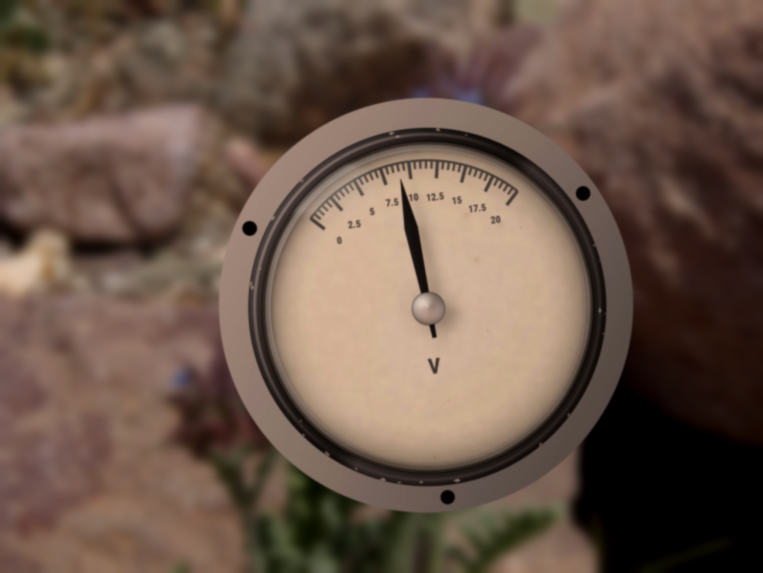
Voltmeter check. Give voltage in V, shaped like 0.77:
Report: 9
